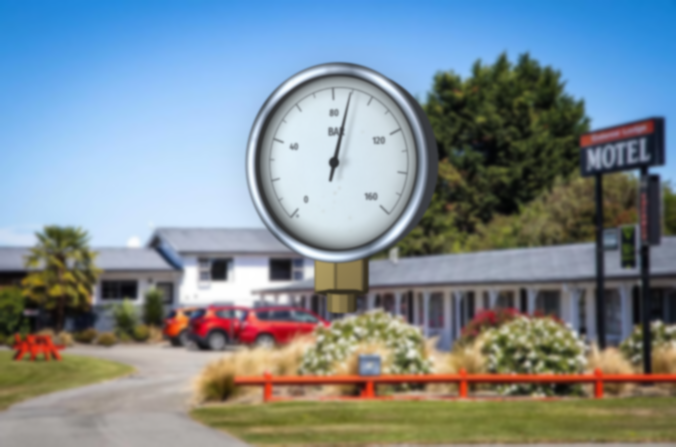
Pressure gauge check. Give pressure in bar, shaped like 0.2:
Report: 90
